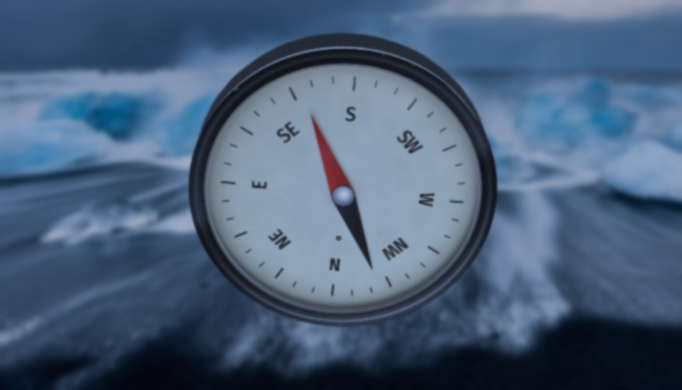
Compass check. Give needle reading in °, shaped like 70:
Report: 155
